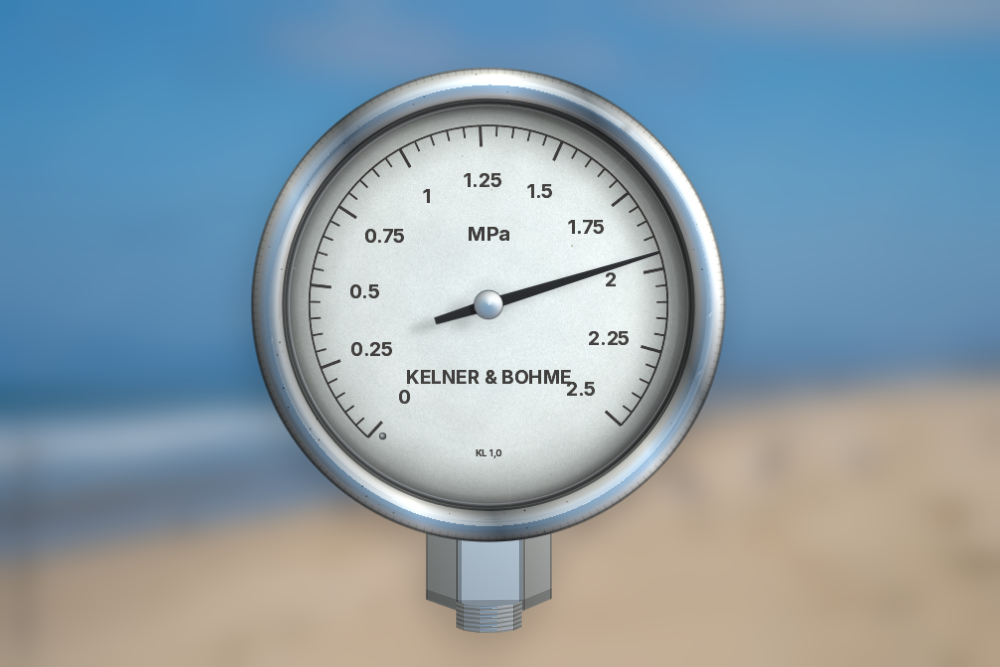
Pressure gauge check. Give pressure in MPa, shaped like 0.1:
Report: 1.95
